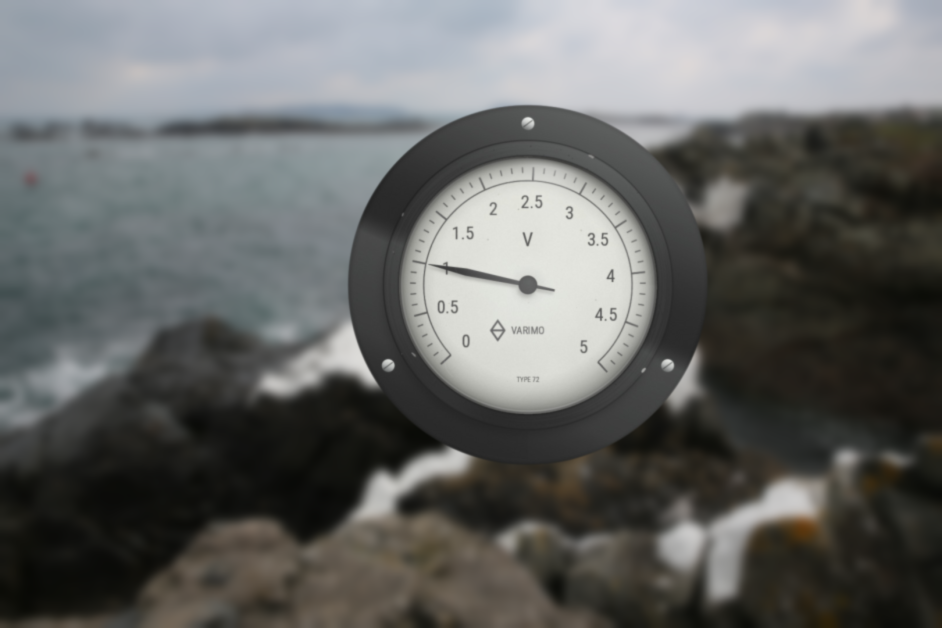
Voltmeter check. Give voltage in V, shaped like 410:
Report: 1
